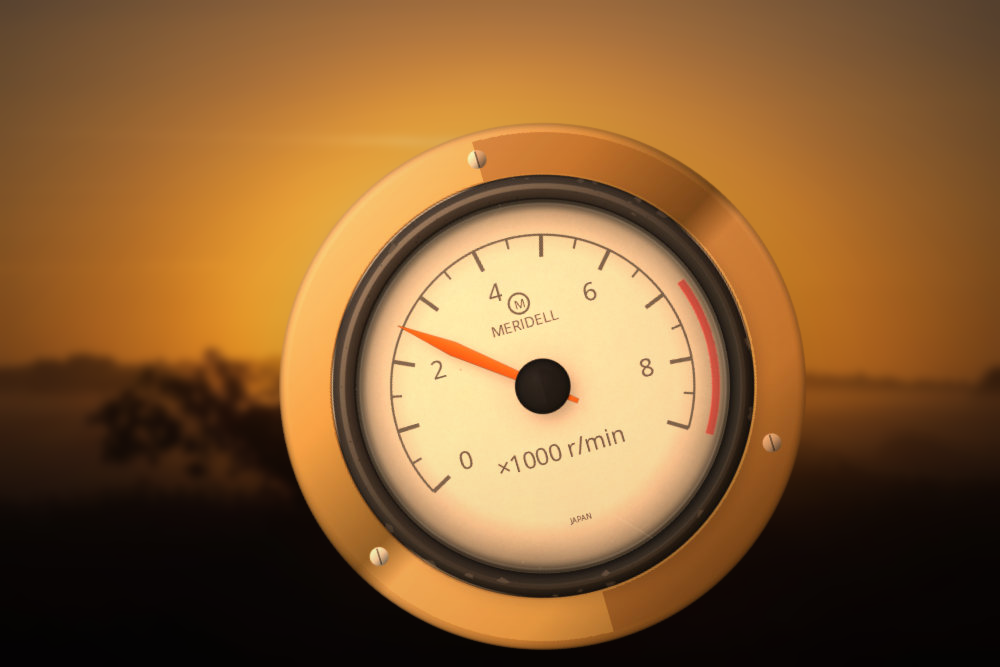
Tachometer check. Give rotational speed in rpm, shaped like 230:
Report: 2500
